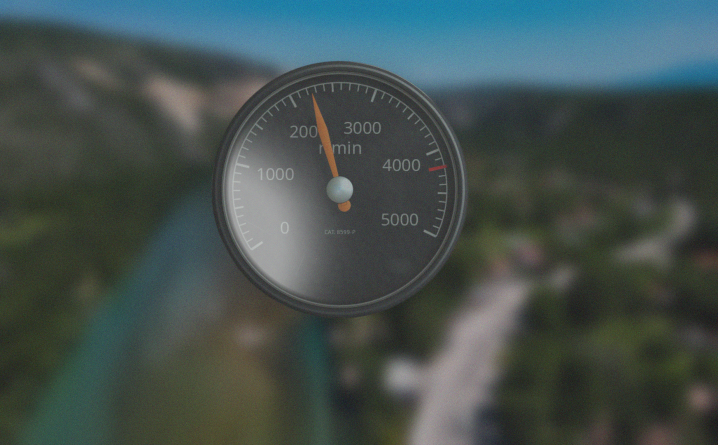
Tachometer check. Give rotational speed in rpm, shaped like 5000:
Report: 2250
